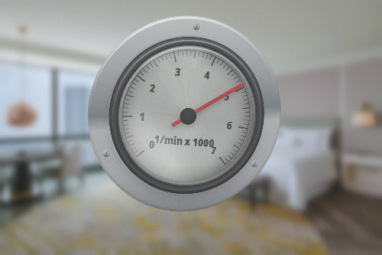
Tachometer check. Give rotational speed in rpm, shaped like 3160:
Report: 4900
